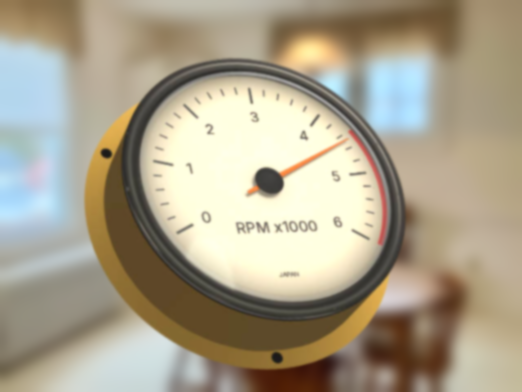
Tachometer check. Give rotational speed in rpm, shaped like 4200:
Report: 4500
